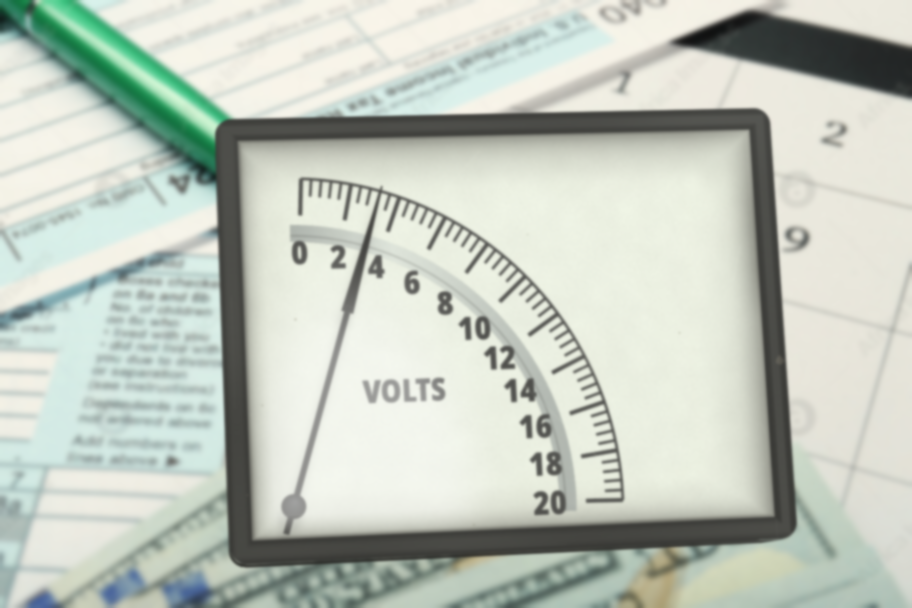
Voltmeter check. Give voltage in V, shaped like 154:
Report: 3.2
